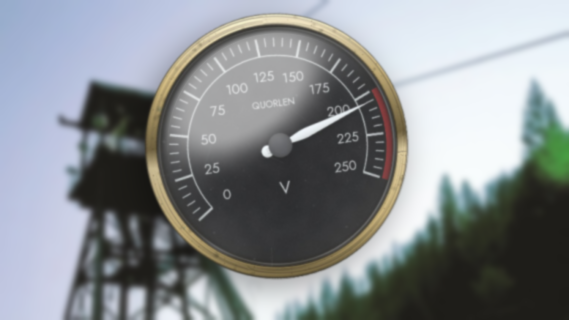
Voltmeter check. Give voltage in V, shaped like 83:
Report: 205
